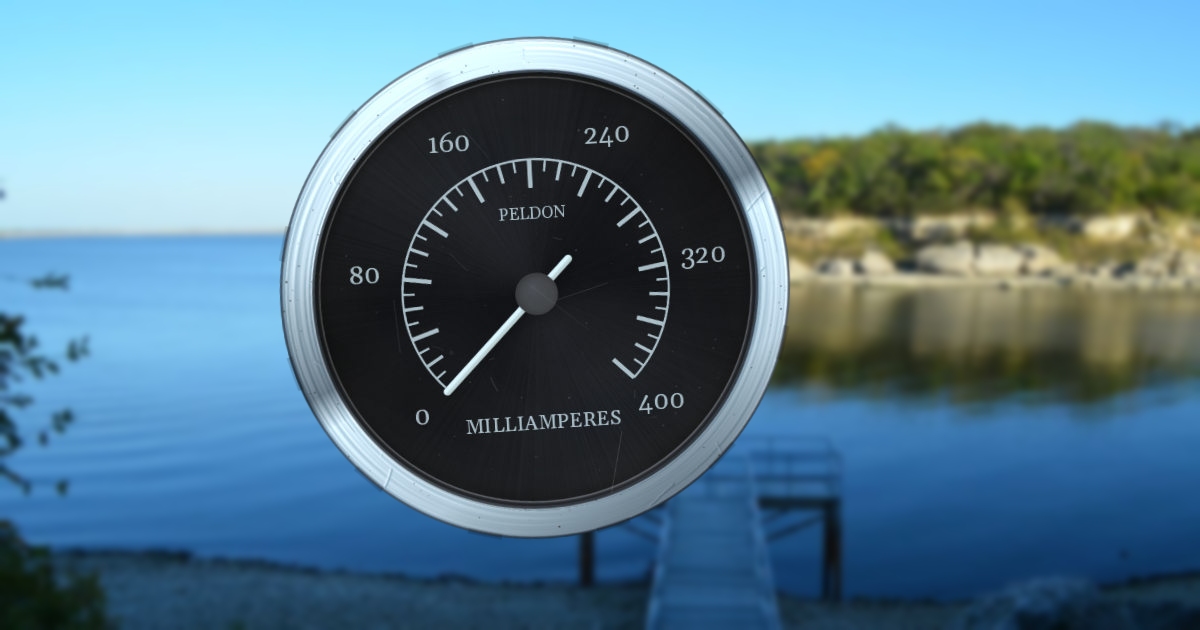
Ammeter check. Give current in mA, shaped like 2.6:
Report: 0
